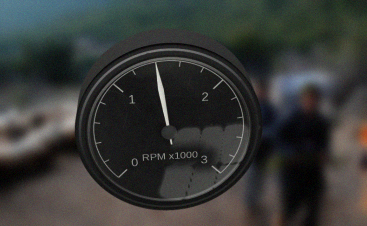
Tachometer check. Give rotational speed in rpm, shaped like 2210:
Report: 1400
